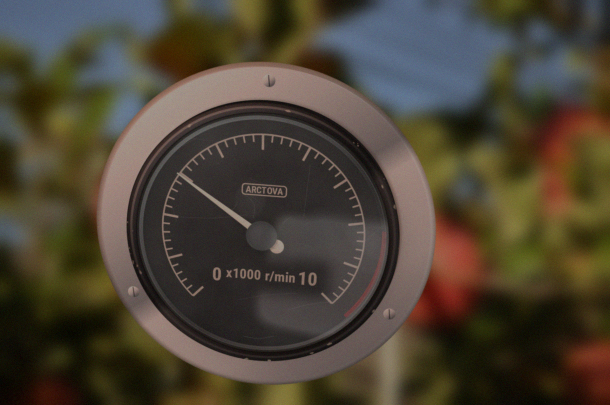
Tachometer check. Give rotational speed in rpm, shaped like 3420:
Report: 3000
